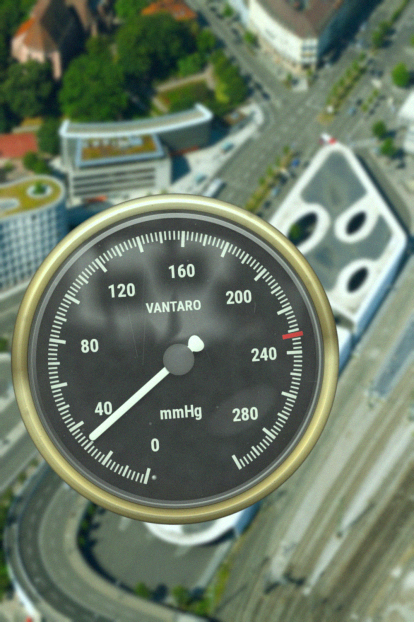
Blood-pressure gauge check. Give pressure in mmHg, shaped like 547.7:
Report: 32
